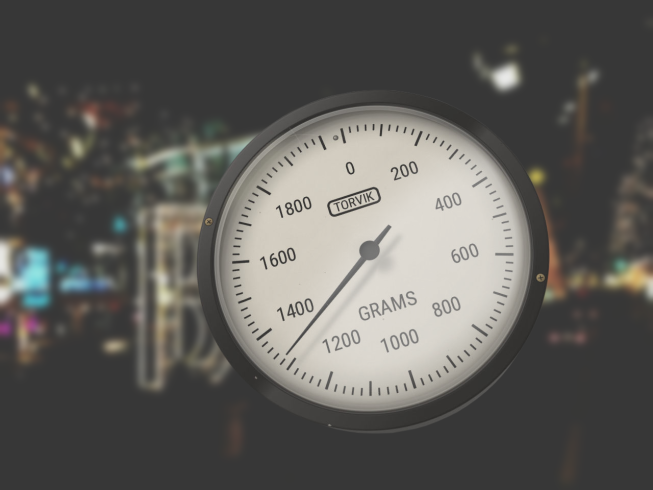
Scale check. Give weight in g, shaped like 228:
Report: 1320
